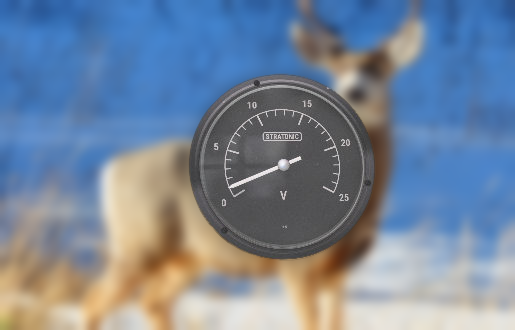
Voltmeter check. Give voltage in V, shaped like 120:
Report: 1
